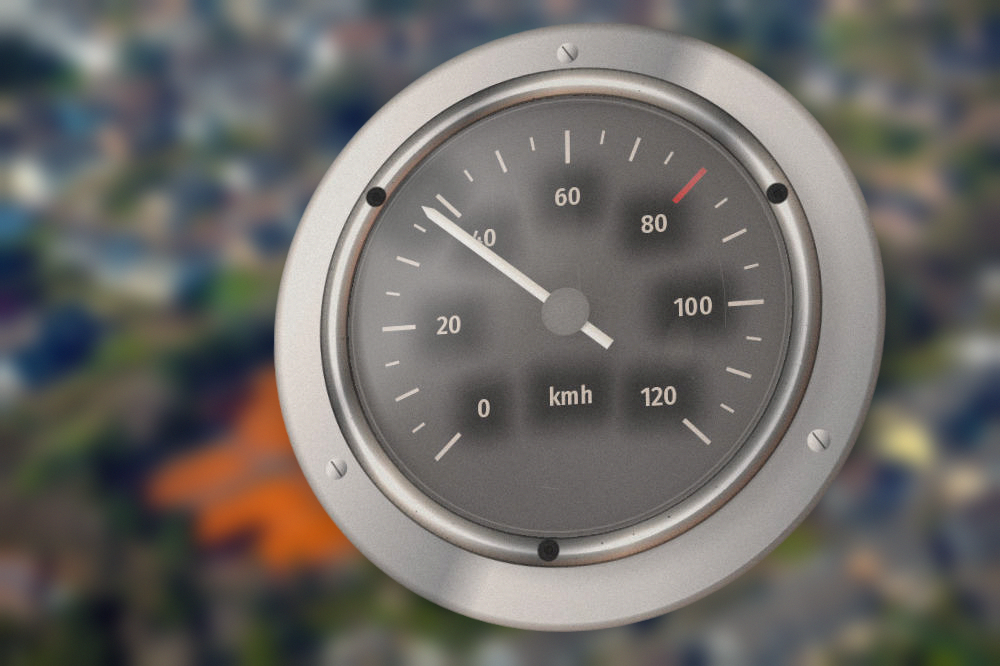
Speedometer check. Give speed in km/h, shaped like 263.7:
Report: 37.5
